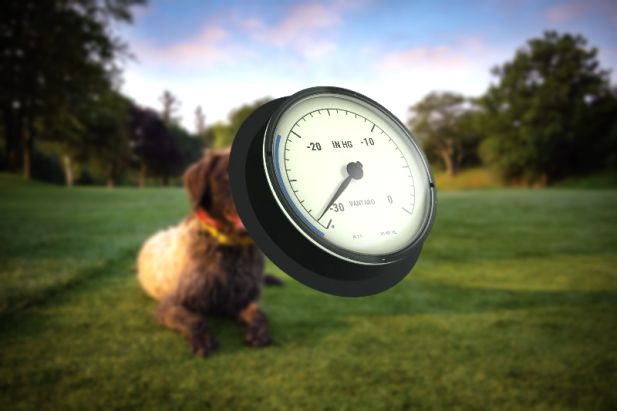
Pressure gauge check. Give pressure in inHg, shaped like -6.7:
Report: -29
